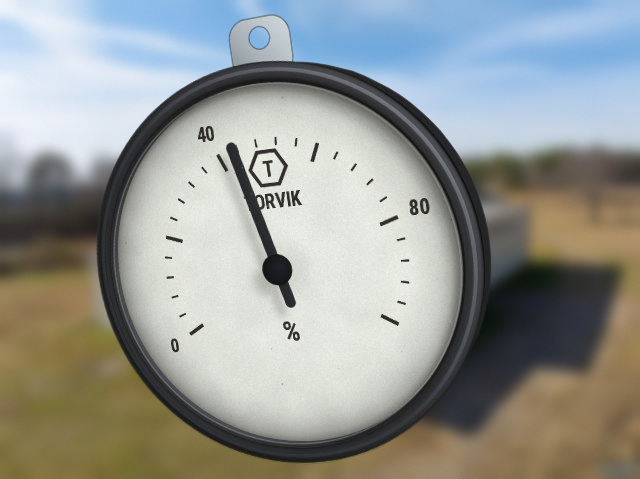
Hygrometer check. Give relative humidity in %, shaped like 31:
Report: 44
